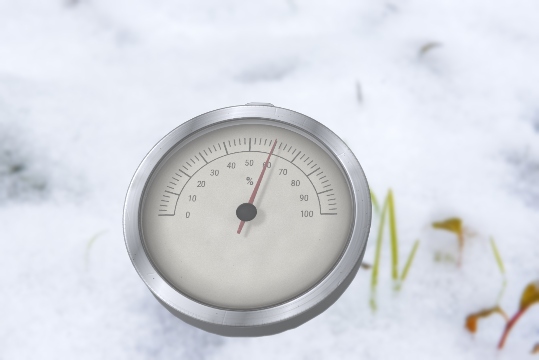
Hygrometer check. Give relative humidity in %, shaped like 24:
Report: 60
